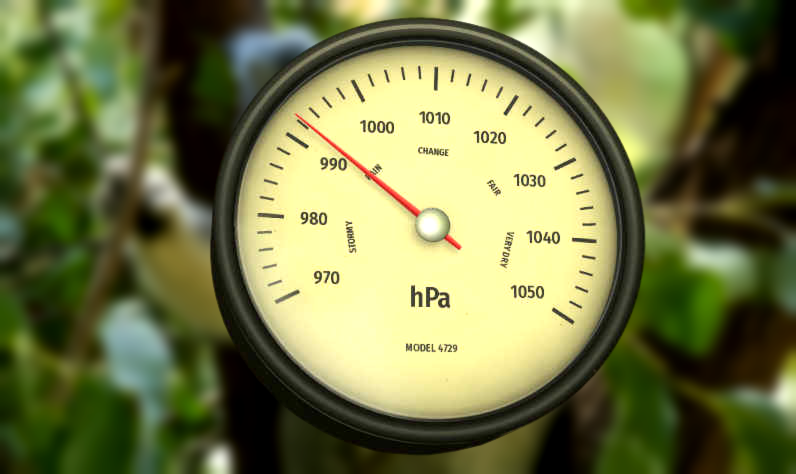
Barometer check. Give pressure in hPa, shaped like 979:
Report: 992
